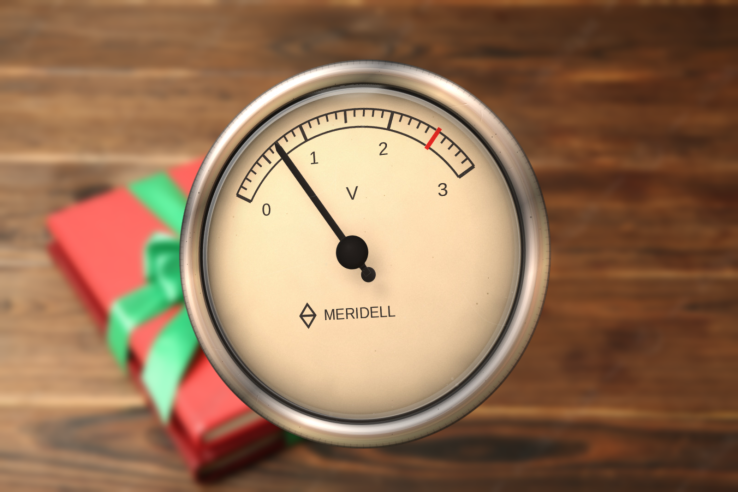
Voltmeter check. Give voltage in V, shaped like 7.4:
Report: 0.7
